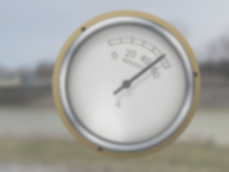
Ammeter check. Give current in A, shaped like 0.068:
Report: 50
